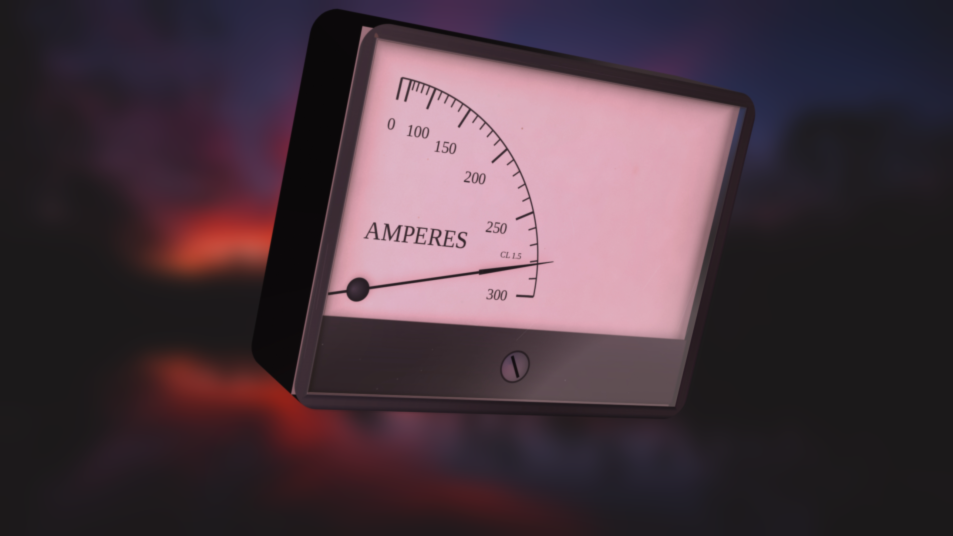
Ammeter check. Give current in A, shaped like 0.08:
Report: 280
